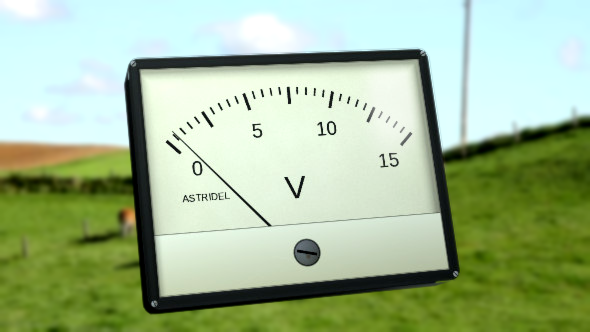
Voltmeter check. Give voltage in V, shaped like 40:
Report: 0.5
